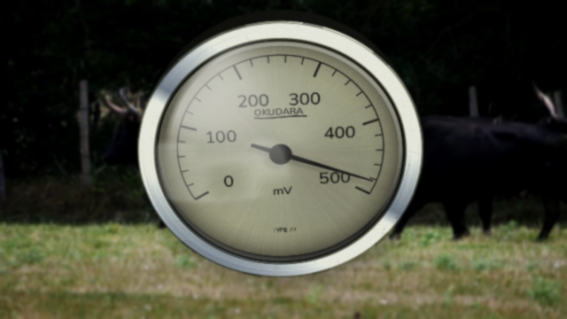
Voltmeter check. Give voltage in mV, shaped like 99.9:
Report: 480
